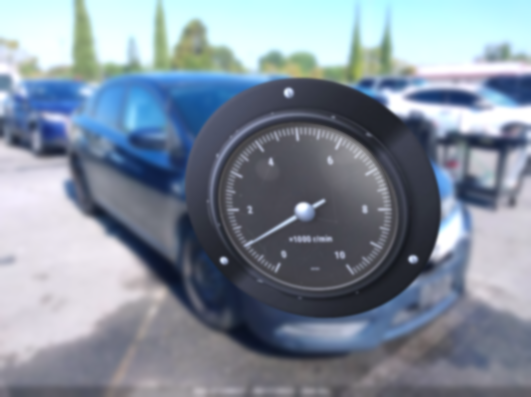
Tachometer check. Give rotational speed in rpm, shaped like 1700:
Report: 1000
